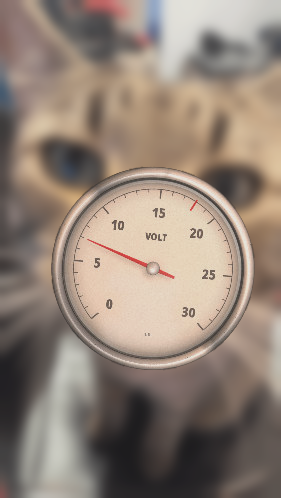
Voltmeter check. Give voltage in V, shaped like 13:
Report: 7
